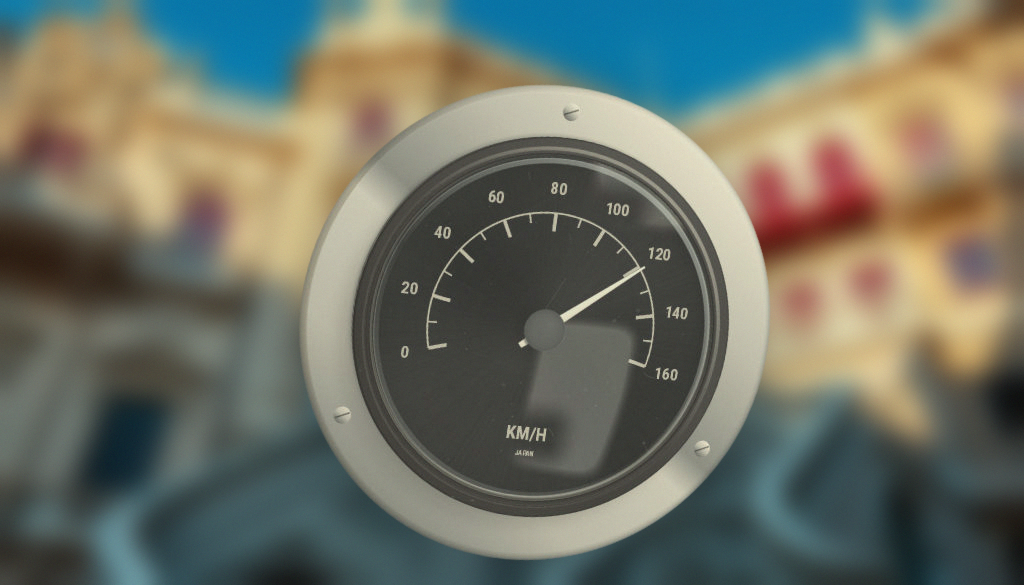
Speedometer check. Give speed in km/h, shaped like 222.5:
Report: 120
